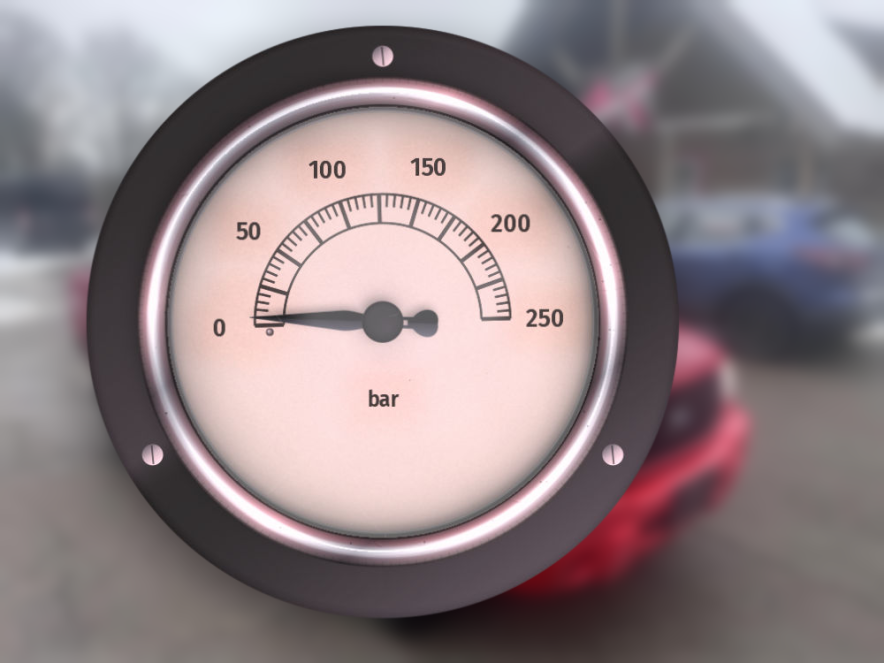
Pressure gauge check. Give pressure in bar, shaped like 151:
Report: 5
